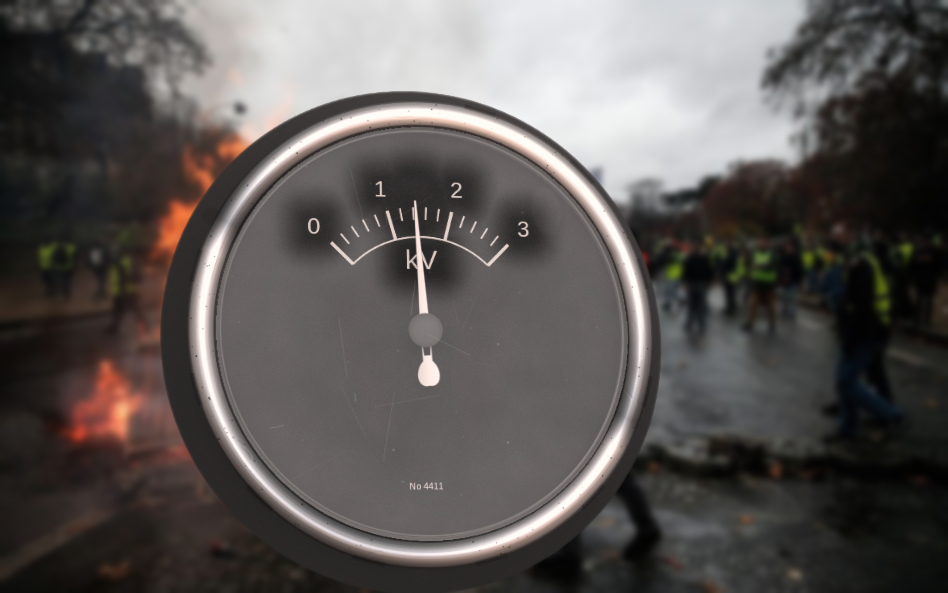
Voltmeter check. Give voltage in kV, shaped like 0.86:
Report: 1.4
